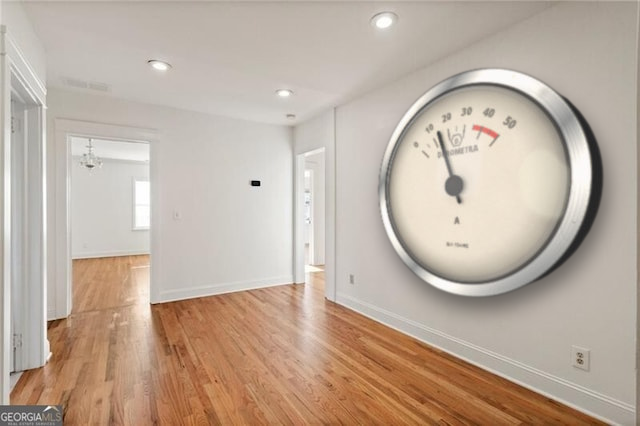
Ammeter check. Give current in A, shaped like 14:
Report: 15
